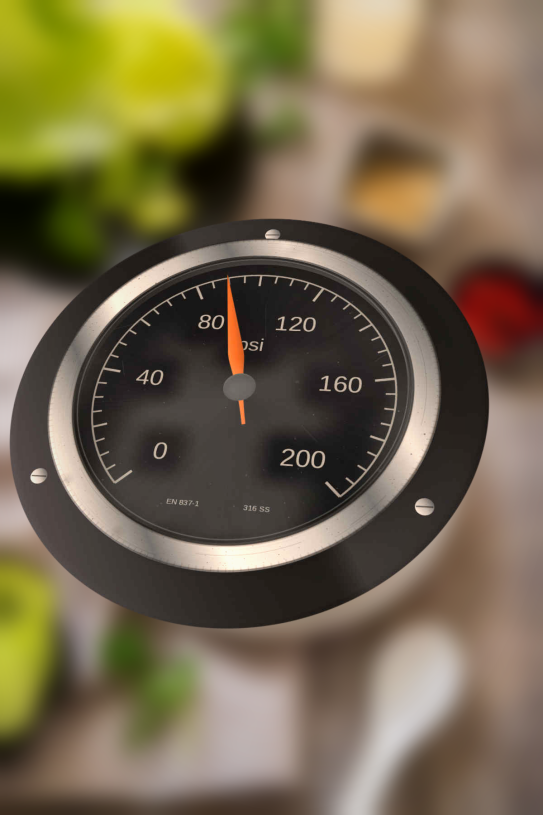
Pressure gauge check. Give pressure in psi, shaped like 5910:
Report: 90
